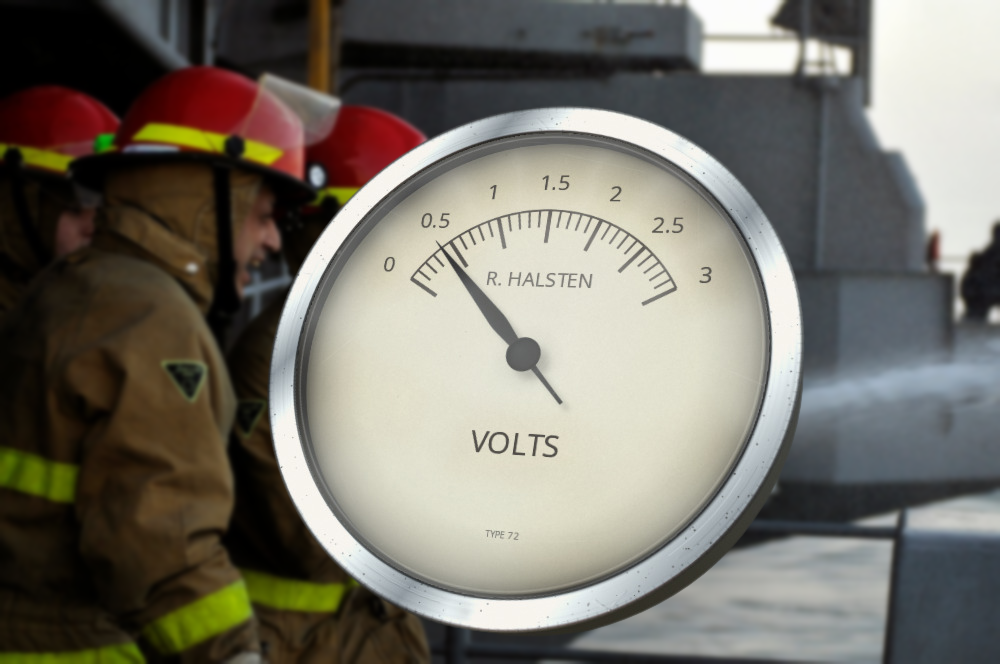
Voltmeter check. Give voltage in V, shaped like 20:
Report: 0.4
